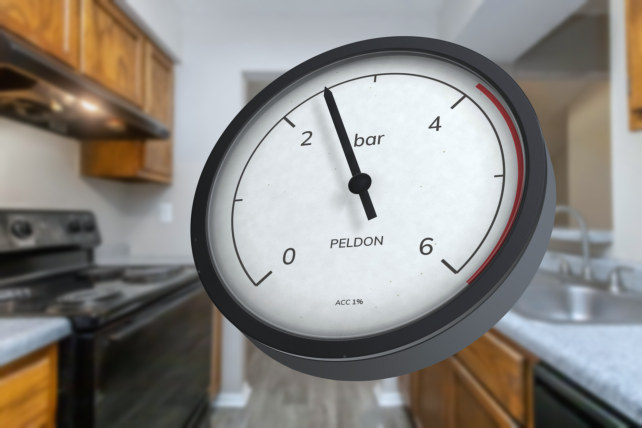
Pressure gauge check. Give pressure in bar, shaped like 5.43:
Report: 2.5
